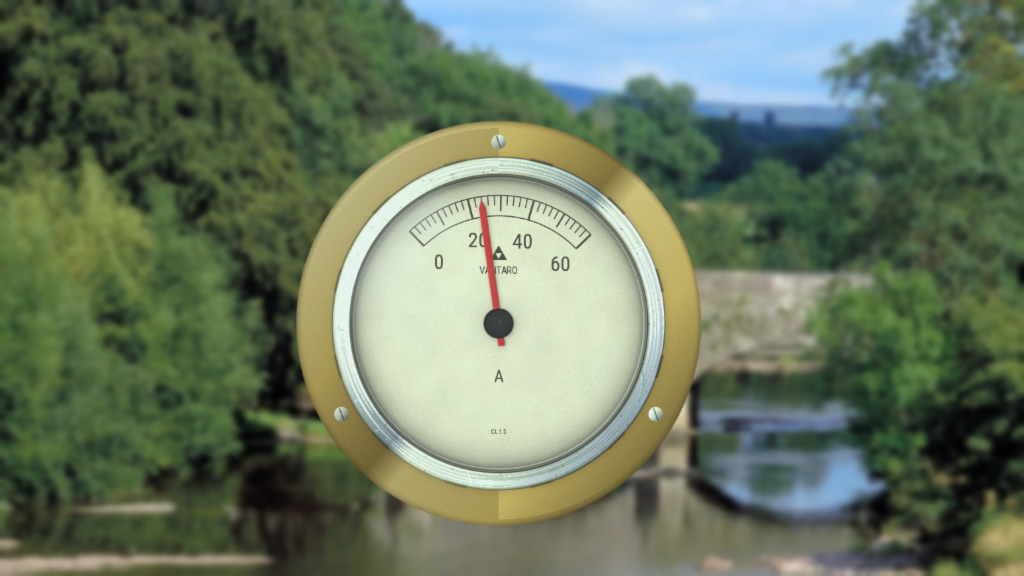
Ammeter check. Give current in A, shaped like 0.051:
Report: 24
